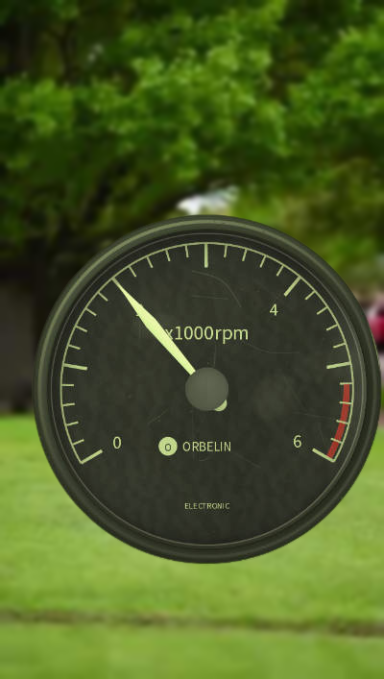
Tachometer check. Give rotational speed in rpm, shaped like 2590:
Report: 2000
